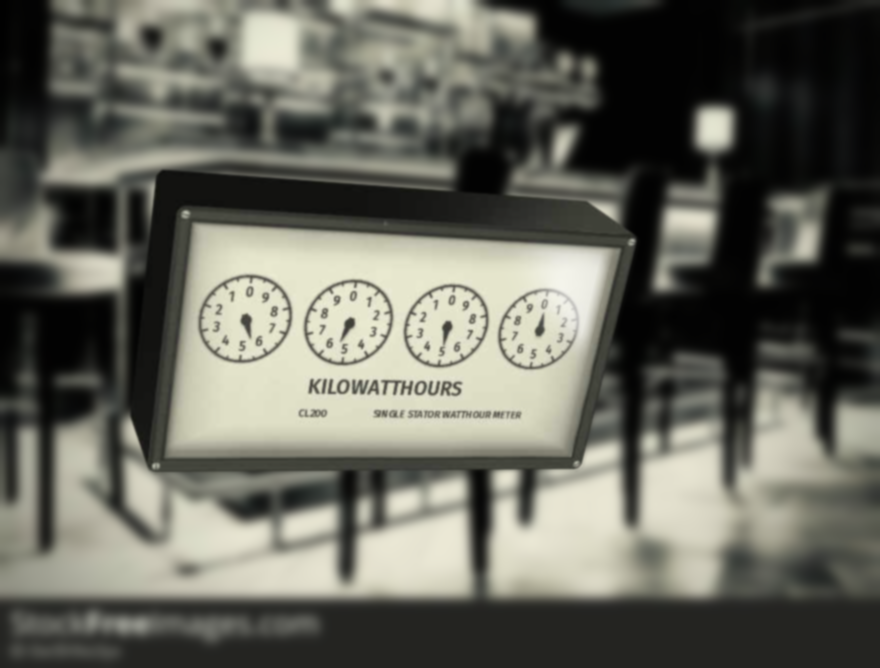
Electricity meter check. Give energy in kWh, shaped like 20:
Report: 5550
